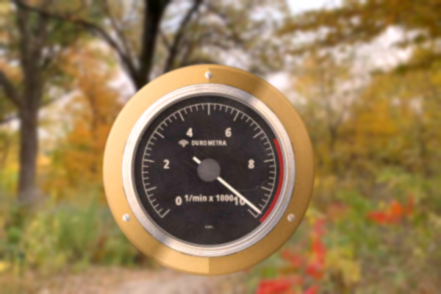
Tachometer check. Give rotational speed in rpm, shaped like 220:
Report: 9800
